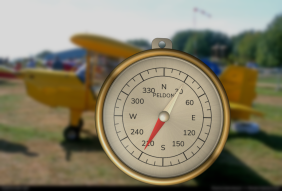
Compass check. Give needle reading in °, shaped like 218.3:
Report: 210
